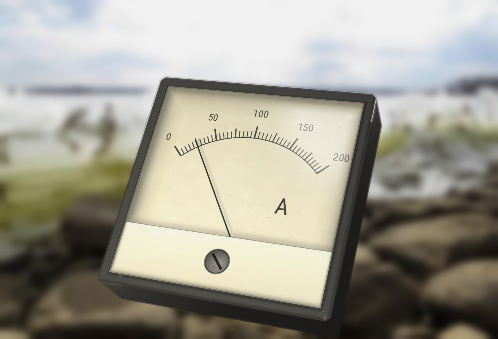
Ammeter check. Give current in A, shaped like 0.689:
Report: 25
